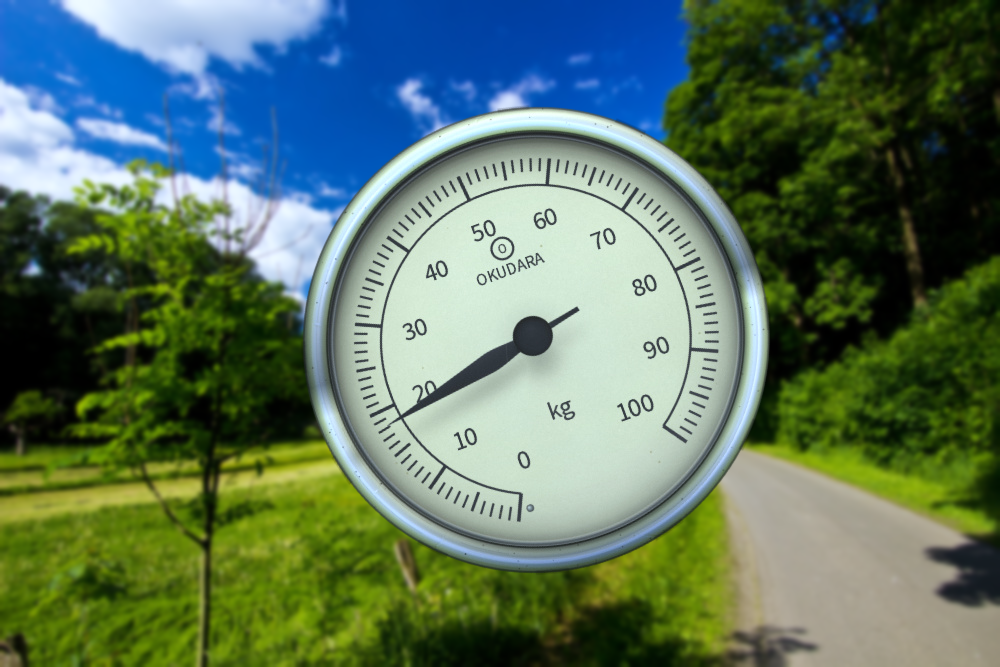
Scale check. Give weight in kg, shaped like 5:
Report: 18
